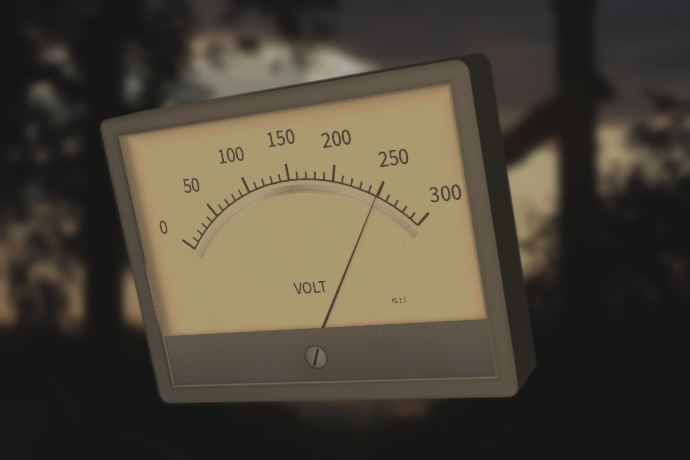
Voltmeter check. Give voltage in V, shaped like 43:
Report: 250
